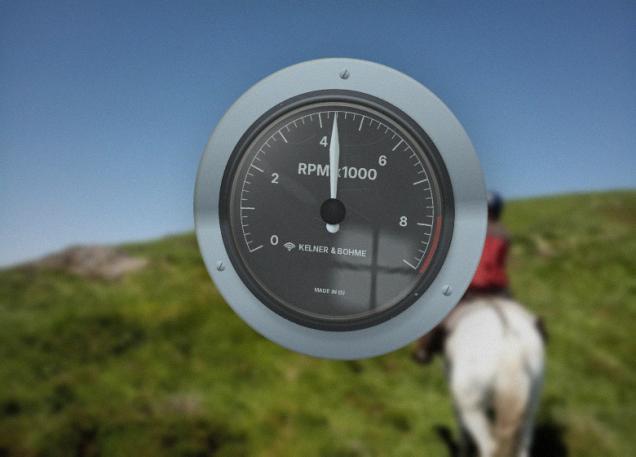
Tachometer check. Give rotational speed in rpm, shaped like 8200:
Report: 4400
